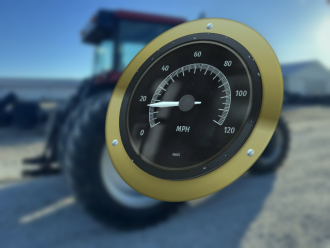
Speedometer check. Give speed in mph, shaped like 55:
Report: 15
